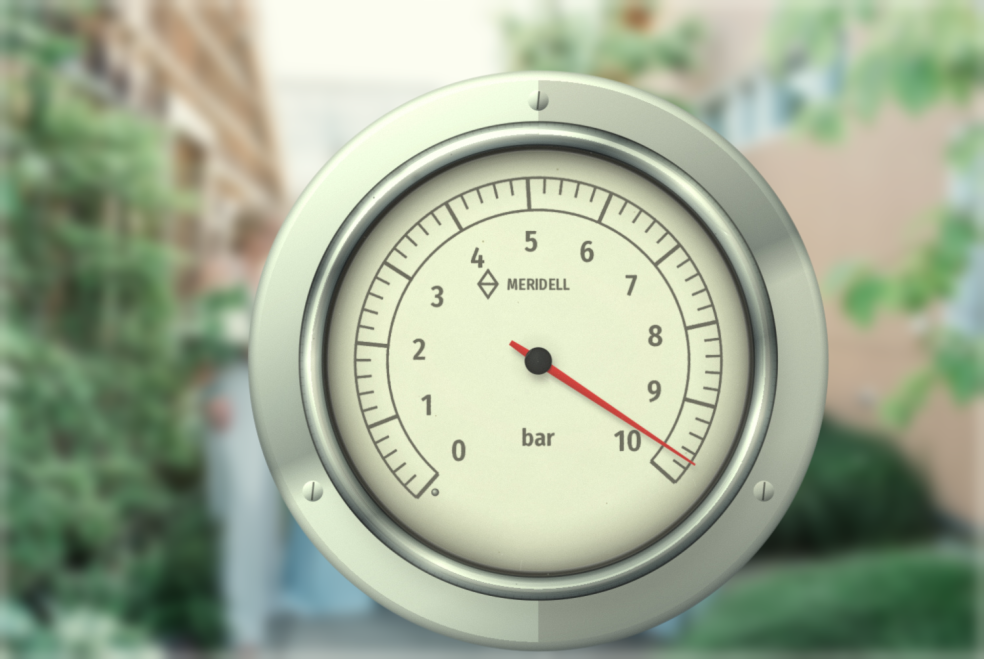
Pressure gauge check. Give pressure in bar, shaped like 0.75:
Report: 9.7
